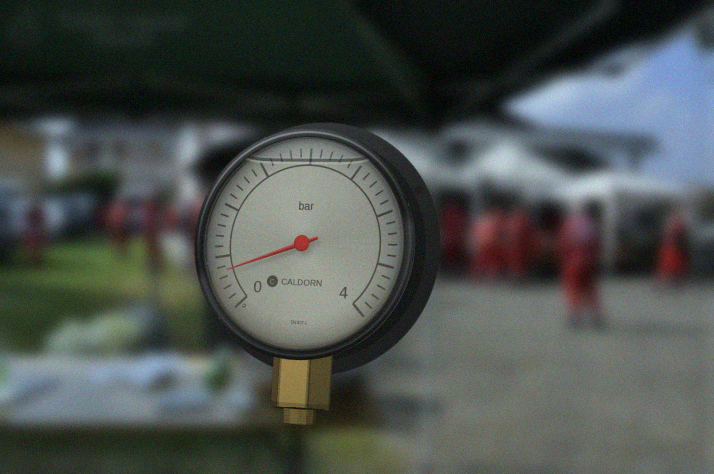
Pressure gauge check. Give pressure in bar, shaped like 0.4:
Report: 0.35
